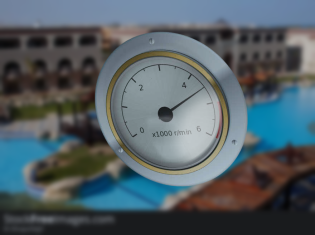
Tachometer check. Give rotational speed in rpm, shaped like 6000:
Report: 4500
